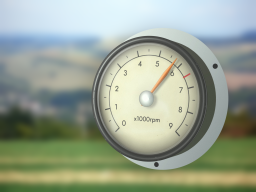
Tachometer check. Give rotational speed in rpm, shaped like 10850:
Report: 5750
